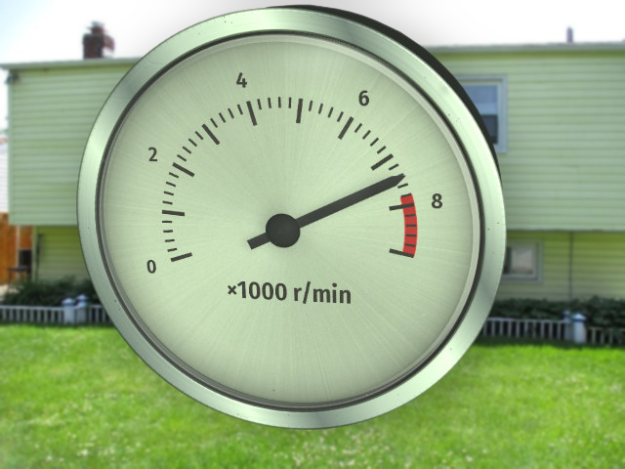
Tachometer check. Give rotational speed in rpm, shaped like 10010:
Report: 7400
